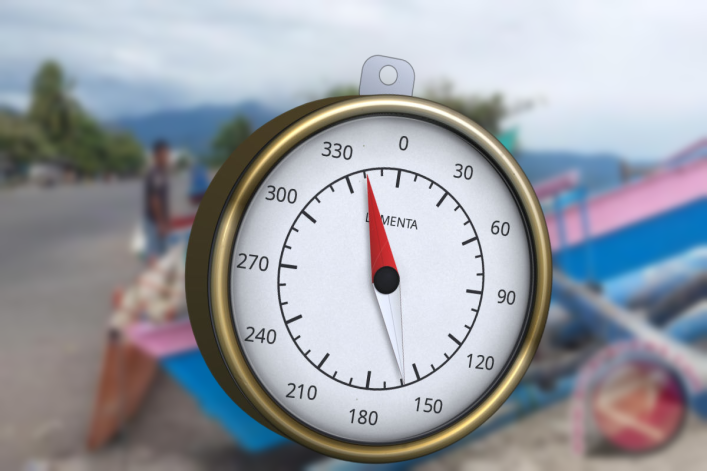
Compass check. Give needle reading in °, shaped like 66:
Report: 340
